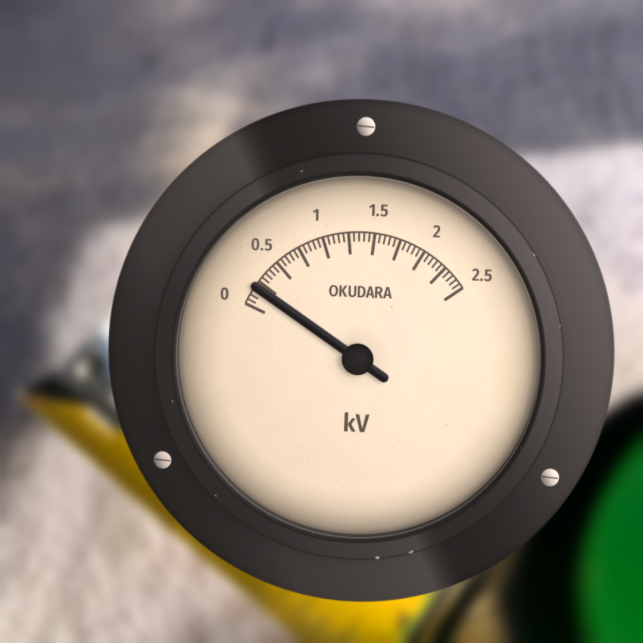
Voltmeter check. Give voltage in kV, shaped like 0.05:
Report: 0.2
